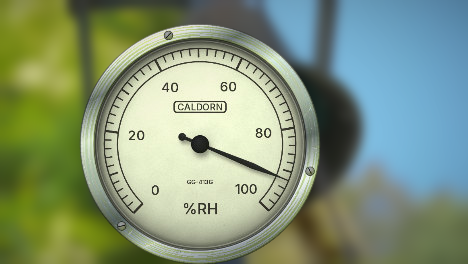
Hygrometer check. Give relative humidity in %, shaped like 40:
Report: 92
